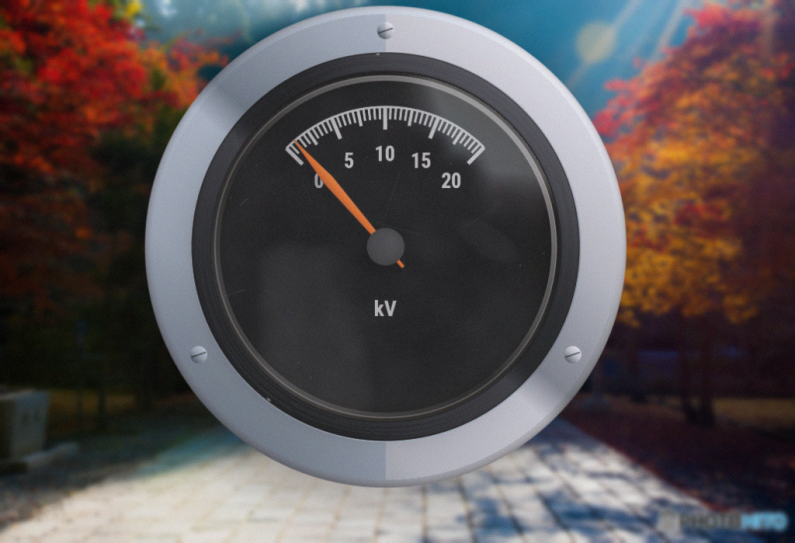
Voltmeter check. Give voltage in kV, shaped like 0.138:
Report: 1
